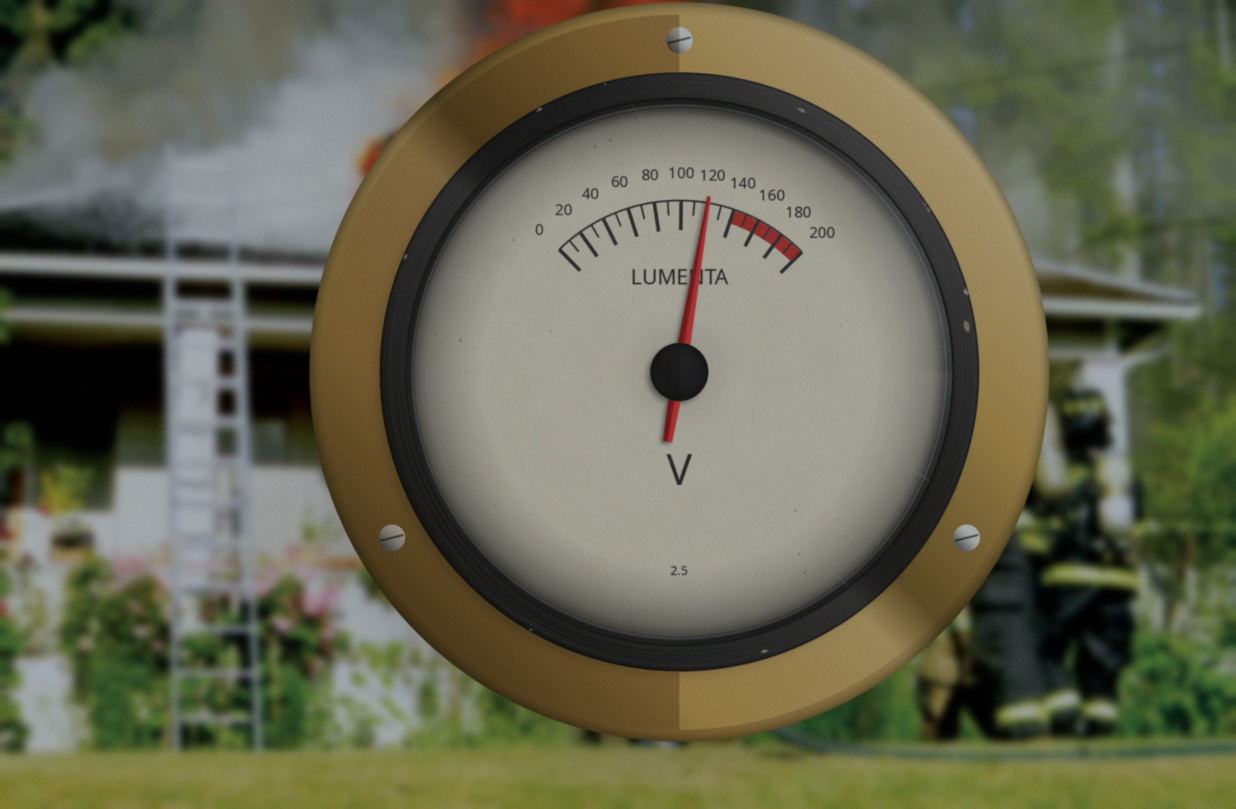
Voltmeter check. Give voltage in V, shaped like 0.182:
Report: 120
